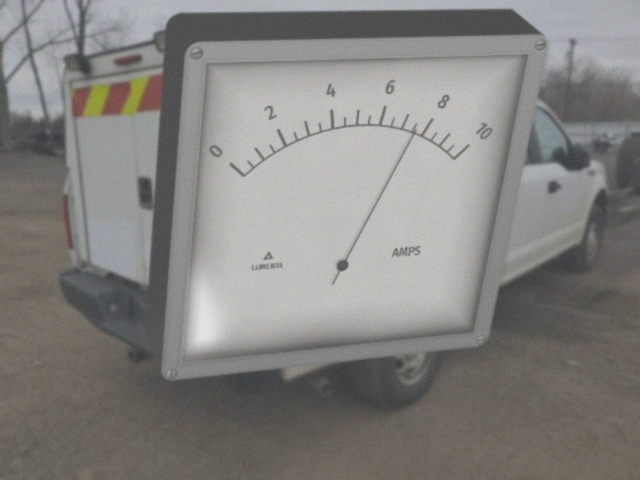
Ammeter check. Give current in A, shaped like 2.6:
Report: 7.5
